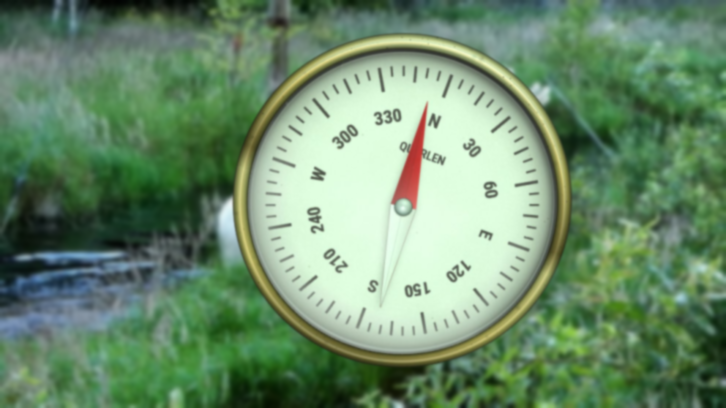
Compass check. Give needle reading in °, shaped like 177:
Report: 352.5
